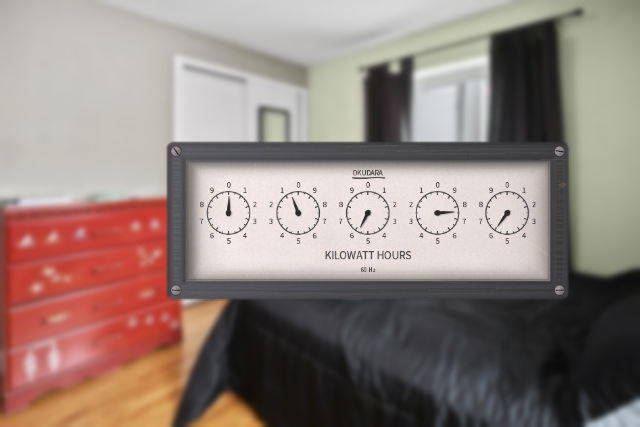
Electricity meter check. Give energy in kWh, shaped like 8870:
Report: 576
